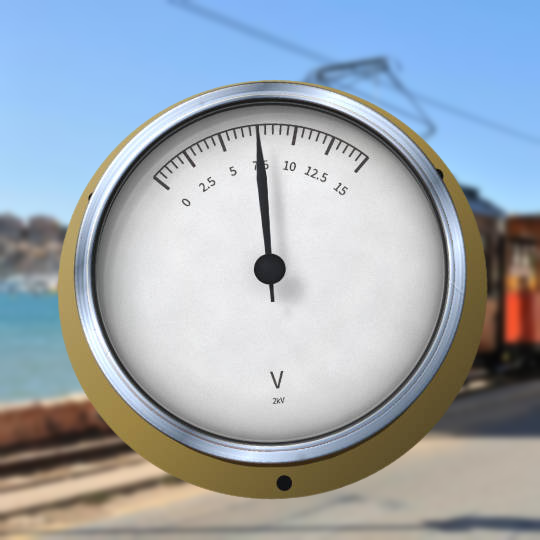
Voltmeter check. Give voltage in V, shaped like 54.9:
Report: 7.5
